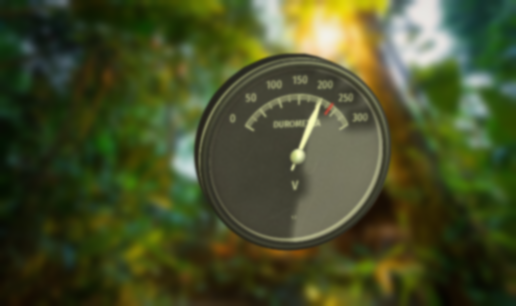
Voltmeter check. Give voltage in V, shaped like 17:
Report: 200
